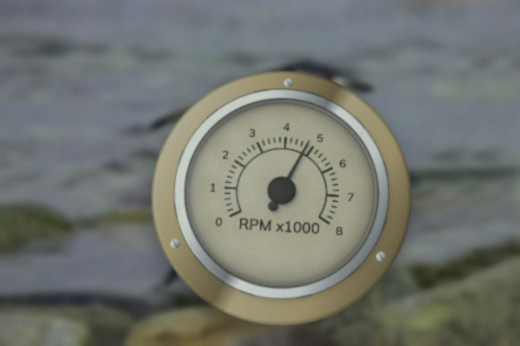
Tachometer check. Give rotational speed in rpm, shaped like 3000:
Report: 4800
